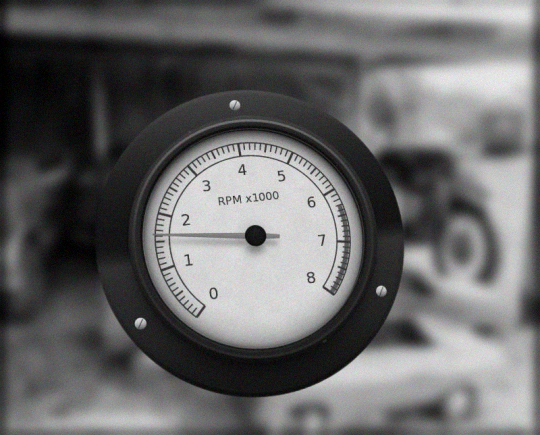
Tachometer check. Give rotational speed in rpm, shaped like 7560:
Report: 1600
